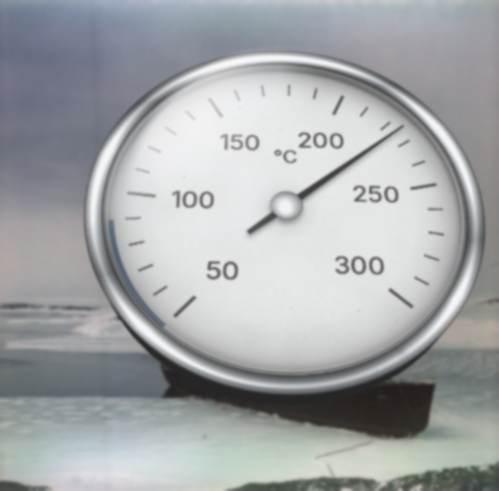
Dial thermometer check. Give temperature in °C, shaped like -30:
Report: 225
